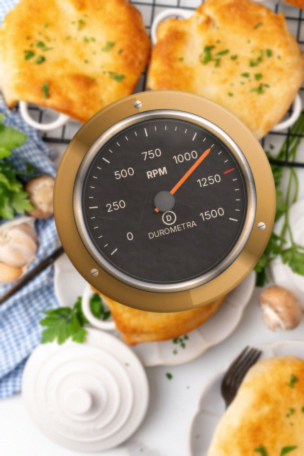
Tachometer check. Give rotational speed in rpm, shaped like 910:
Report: 1100
